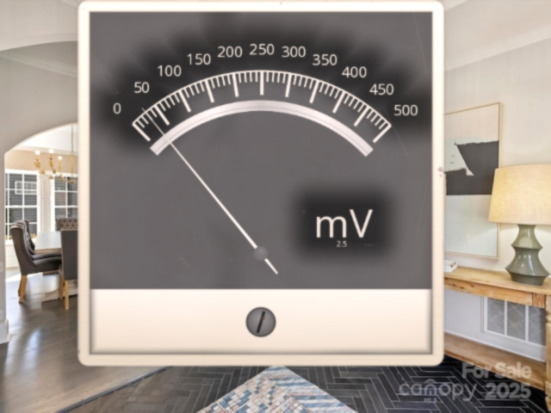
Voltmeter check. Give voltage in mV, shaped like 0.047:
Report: 30
